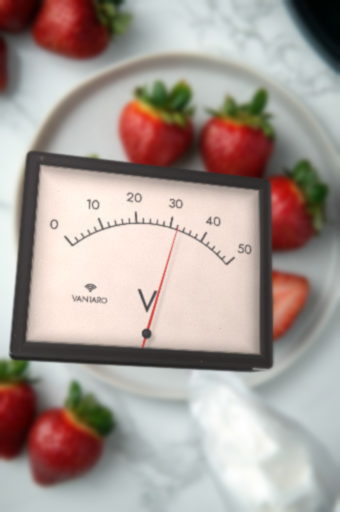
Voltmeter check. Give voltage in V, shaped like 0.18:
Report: 32
